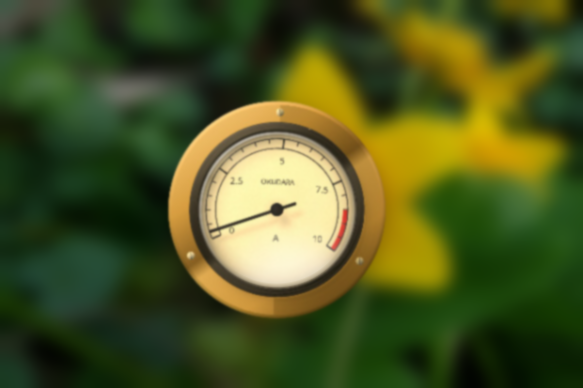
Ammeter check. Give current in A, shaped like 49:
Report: 0.25
